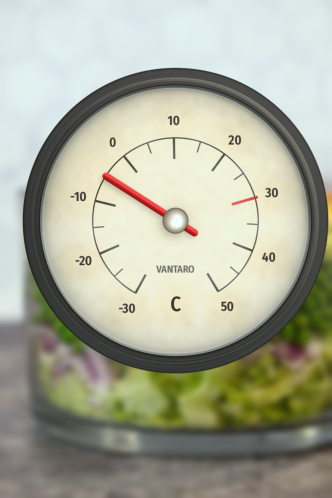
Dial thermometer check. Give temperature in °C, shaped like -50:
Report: -5
